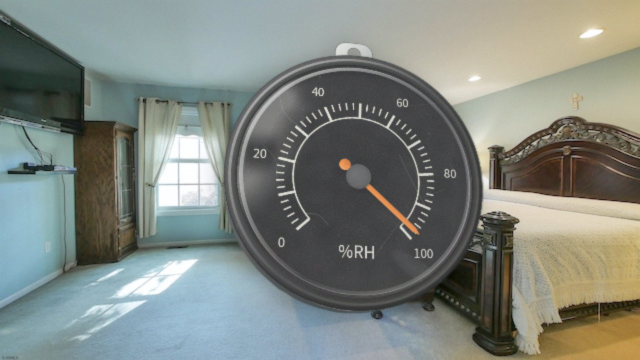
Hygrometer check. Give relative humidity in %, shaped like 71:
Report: 98
